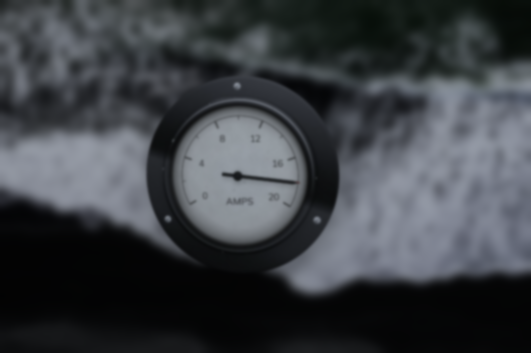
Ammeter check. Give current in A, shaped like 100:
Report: 18
